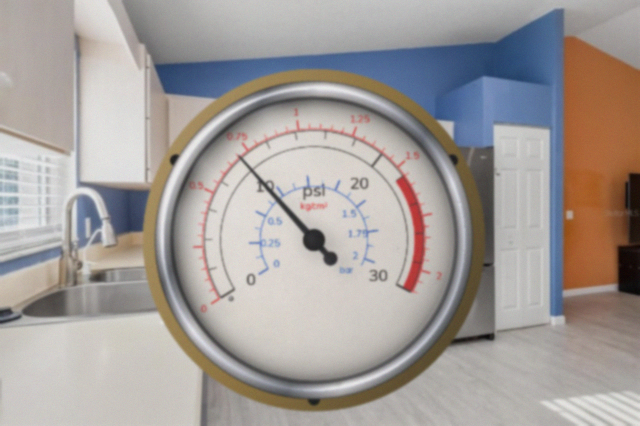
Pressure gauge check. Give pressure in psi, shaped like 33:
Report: 10
